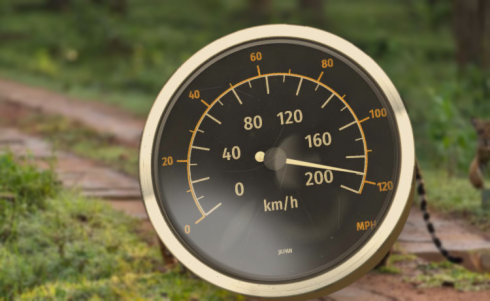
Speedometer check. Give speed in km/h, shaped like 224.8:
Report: 190
